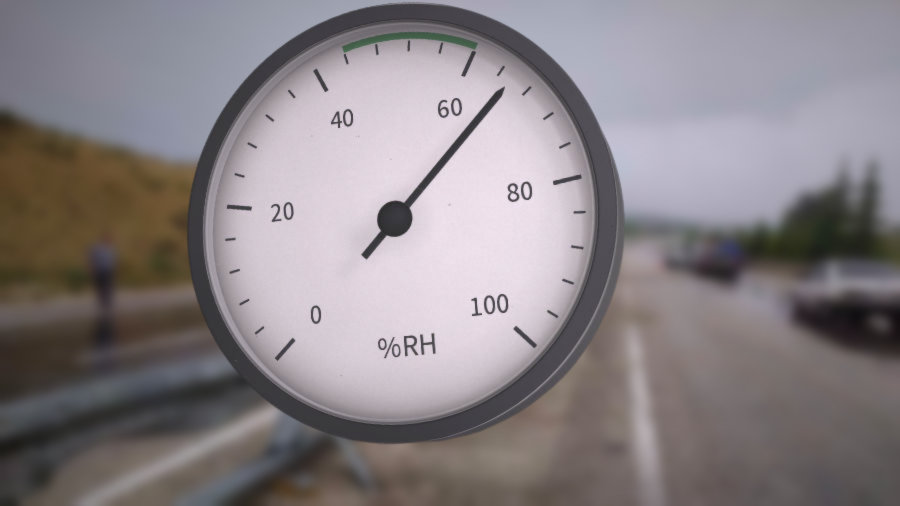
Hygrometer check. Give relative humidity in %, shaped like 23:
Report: 66
